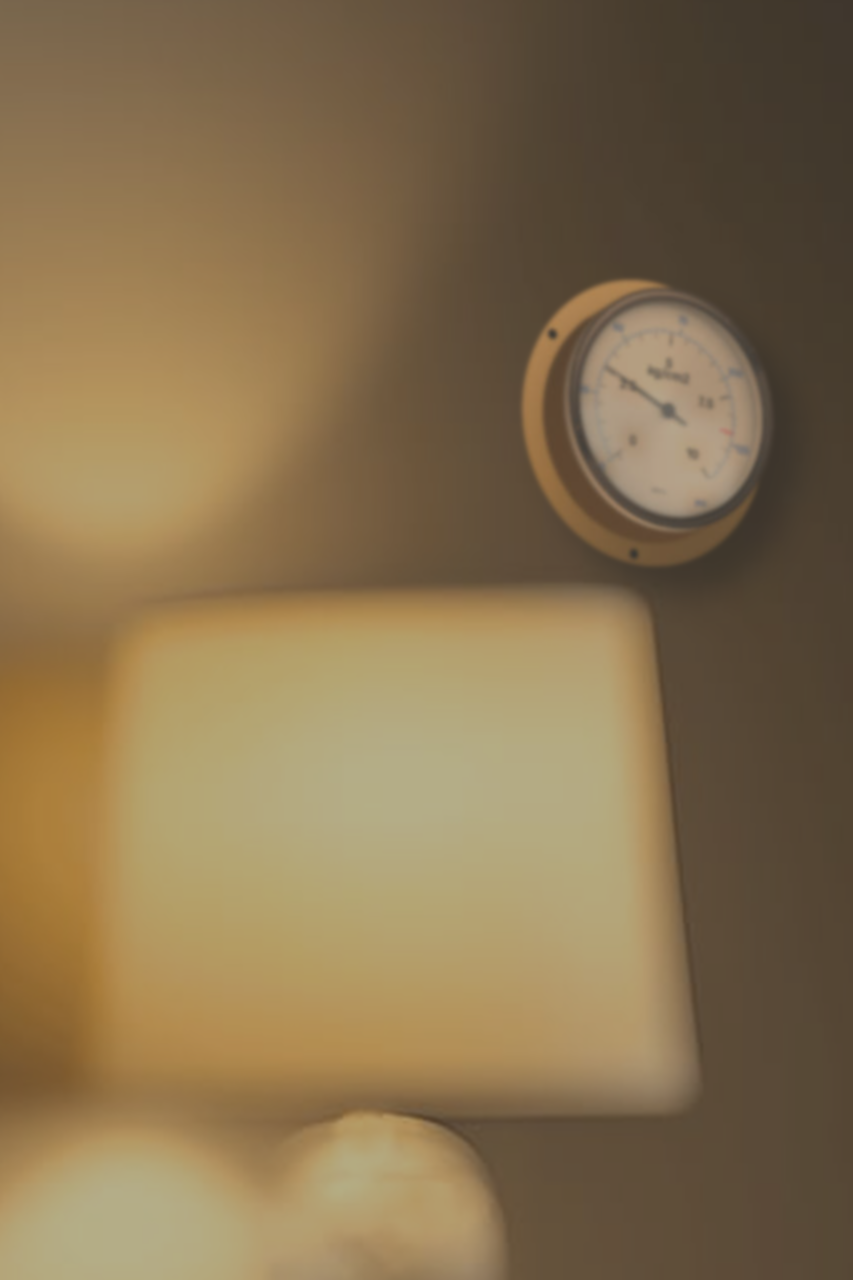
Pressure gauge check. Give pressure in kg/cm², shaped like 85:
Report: 2.5
